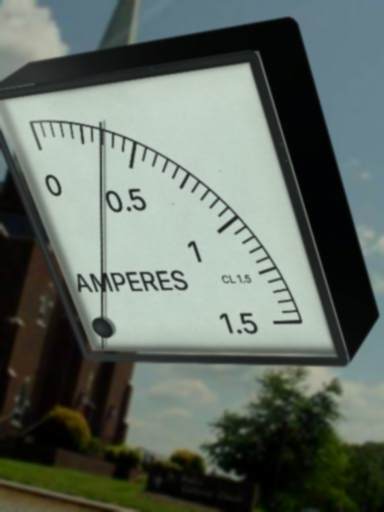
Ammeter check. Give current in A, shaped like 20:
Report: 0.35
